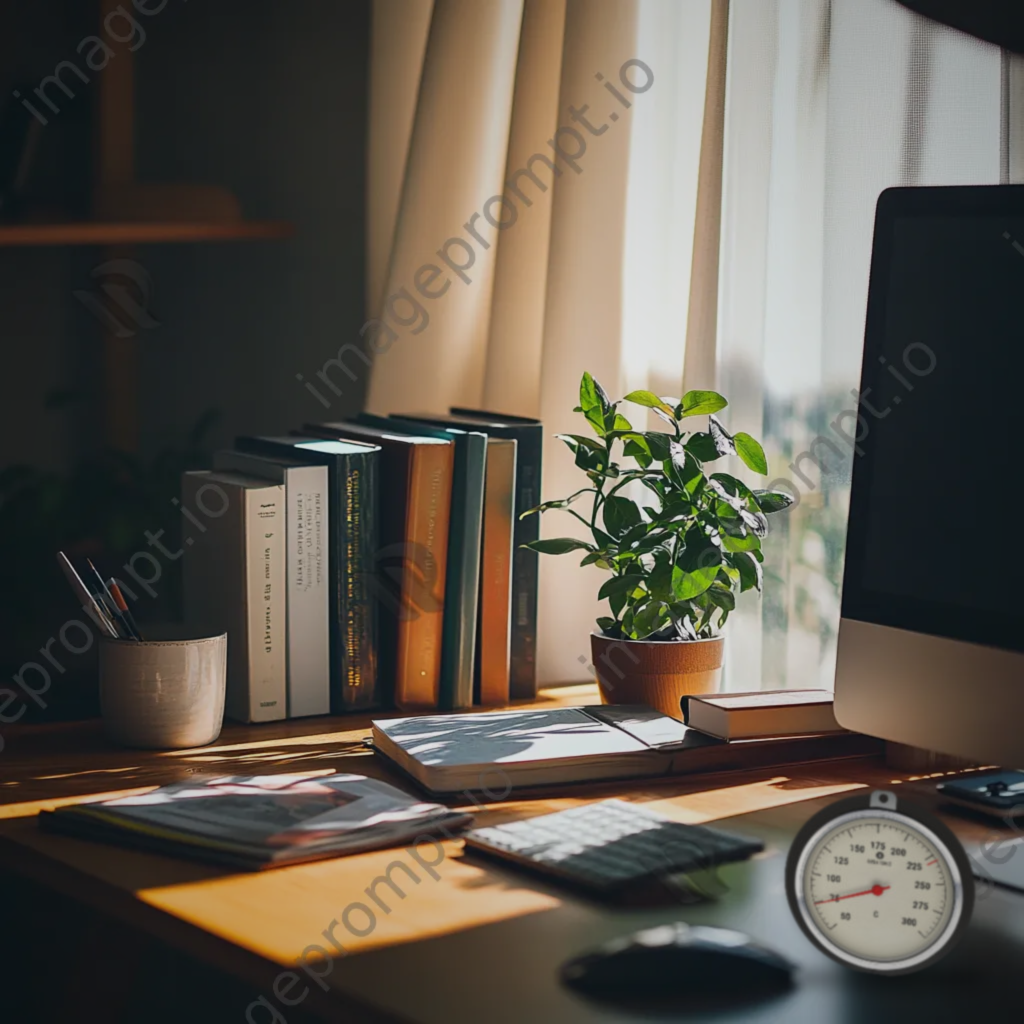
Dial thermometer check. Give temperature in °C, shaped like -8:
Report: 75
